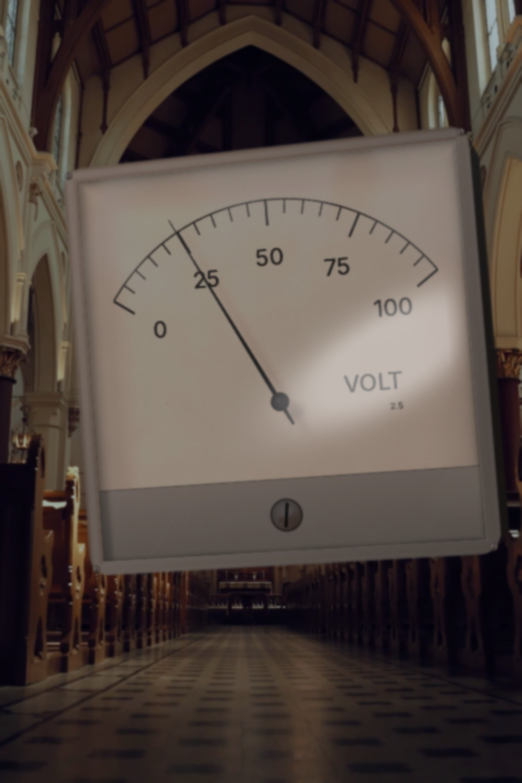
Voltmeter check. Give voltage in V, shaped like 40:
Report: 25
